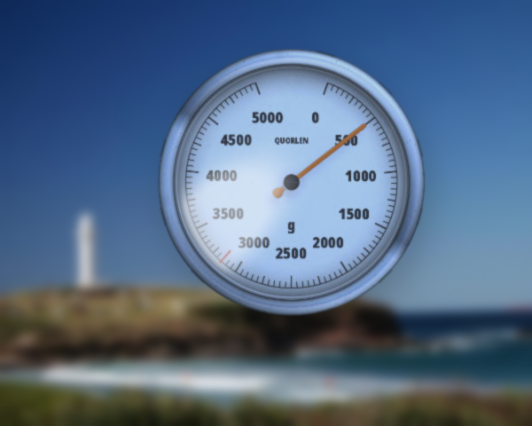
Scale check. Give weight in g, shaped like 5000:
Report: 500
